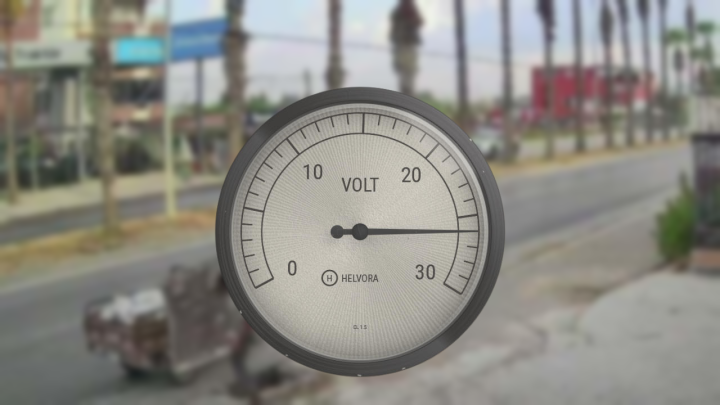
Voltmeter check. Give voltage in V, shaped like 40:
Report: 26
